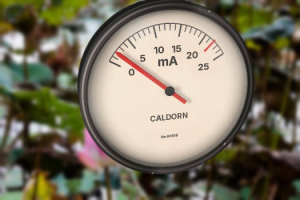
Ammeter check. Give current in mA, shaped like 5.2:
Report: 2
